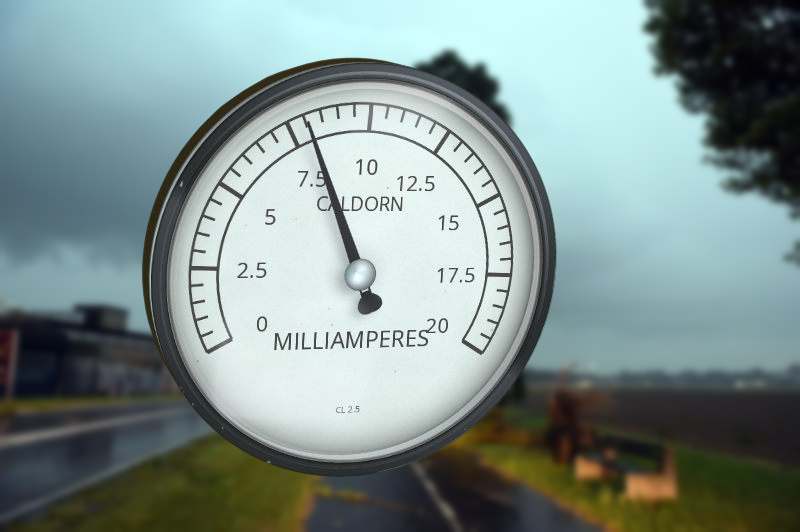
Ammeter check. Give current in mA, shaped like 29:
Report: 8
